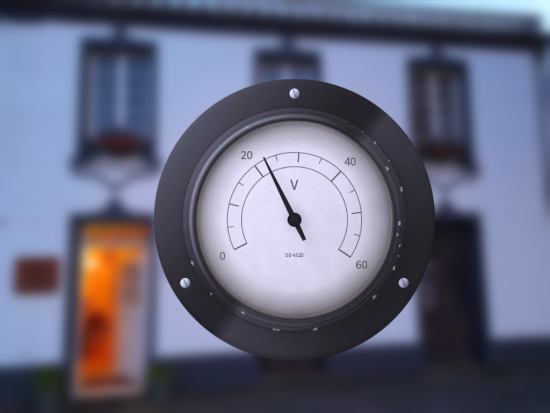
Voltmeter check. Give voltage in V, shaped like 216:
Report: 22.5
